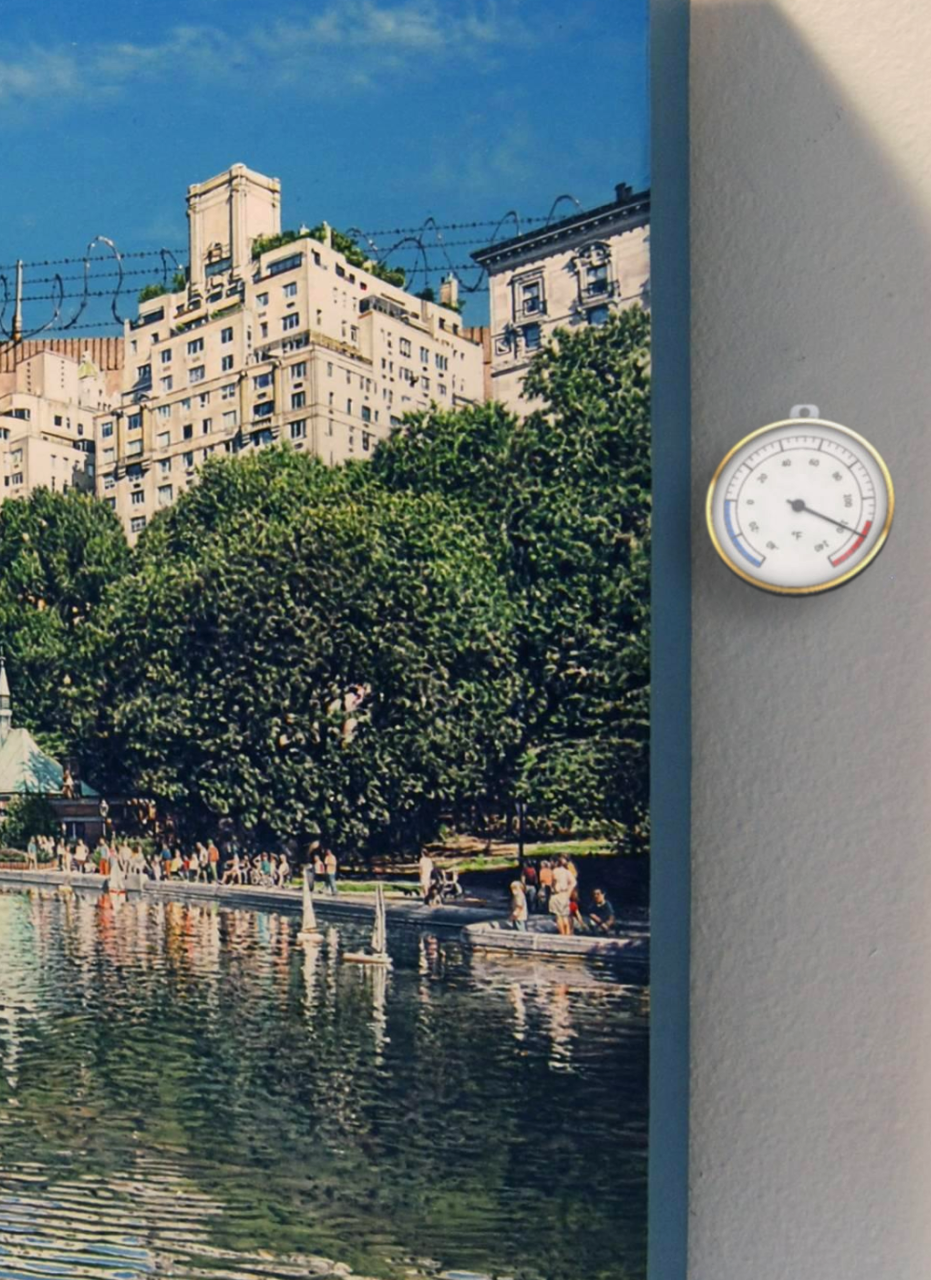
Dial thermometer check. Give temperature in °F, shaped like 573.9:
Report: 120
